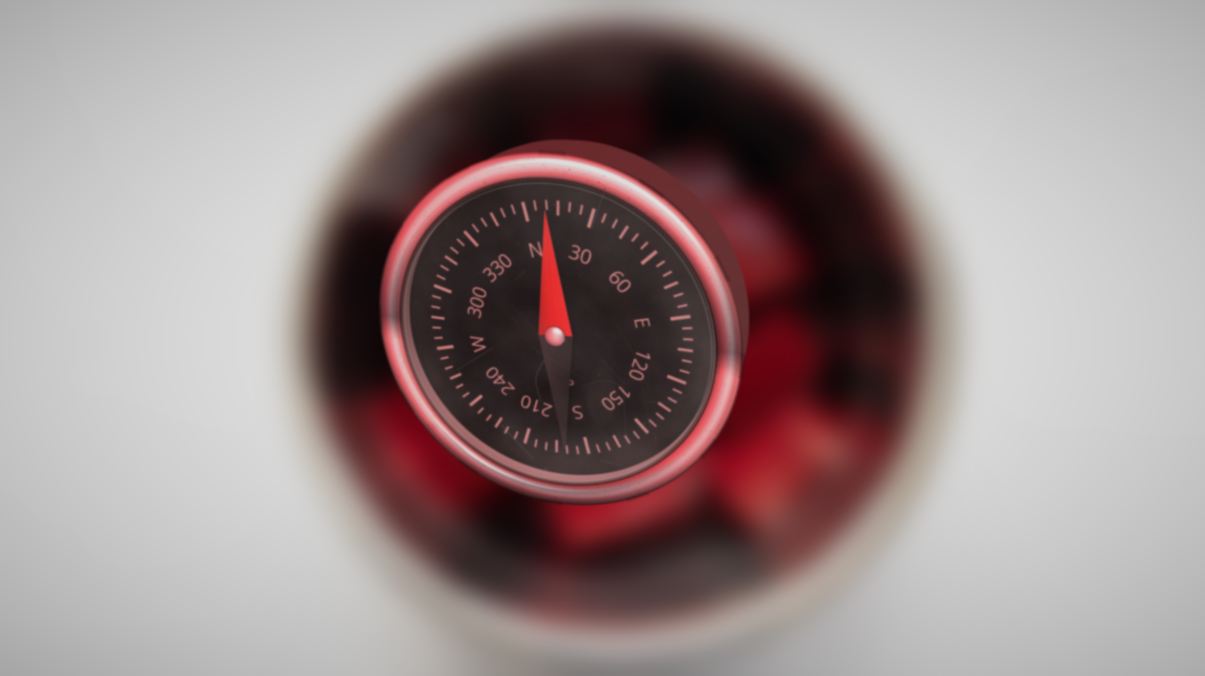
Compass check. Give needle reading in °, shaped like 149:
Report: 10
